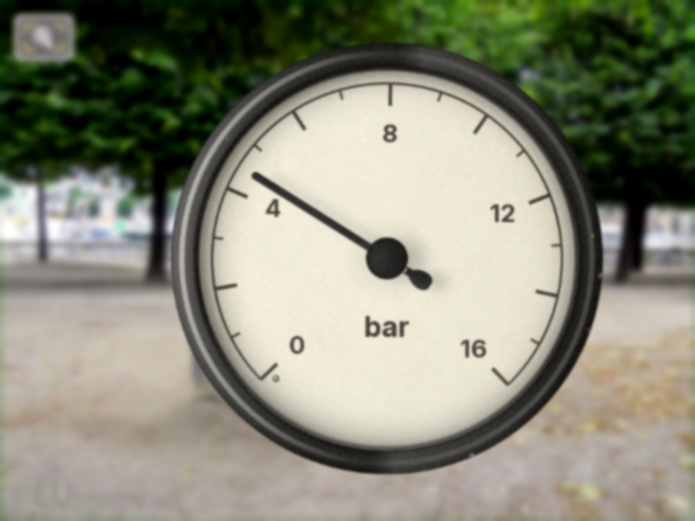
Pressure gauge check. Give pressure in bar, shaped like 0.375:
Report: 4.5
